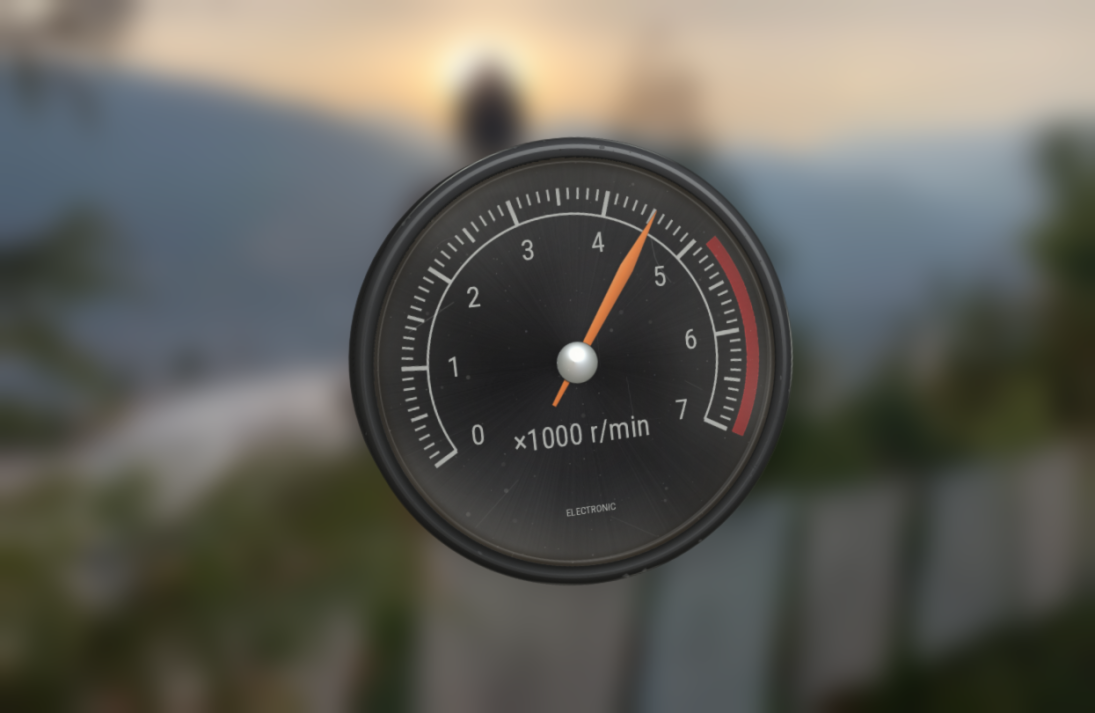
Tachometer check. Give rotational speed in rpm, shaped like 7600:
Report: 4500
